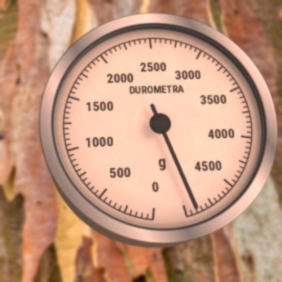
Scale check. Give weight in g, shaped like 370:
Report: 4900
